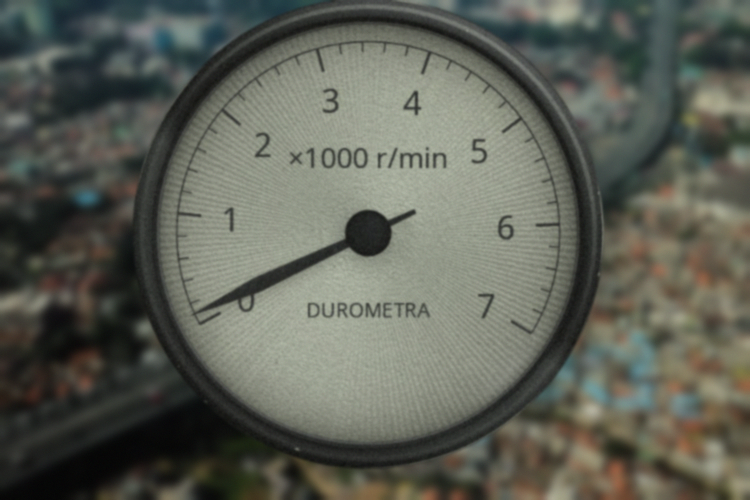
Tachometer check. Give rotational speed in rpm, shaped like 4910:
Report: 100
